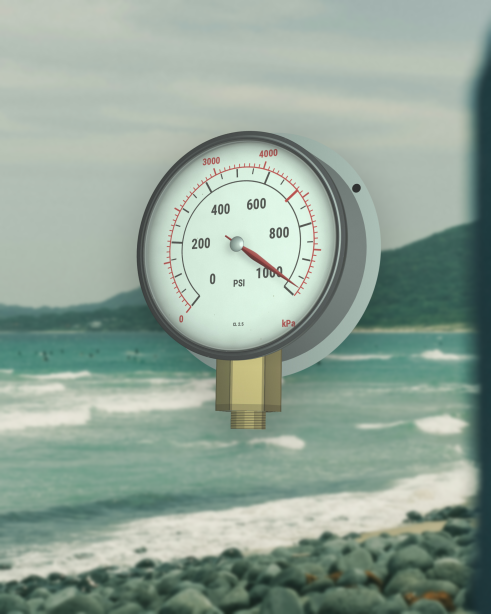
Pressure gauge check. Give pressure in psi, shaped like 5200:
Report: 975
